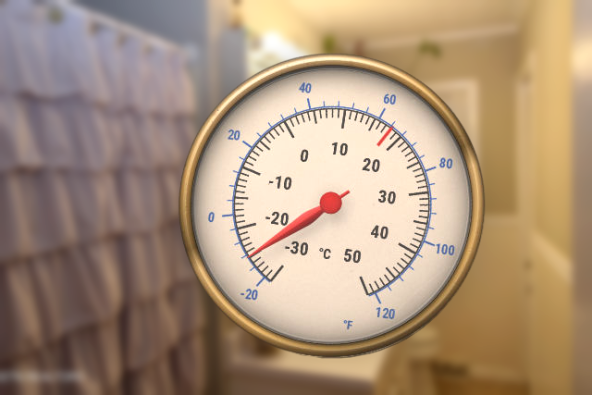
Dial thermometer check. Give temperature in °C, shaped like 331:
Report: -25
